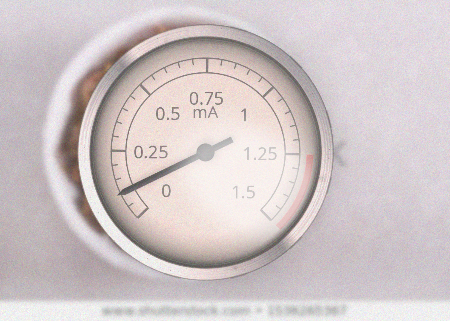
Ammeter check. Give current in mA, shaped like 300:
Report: 0.1
